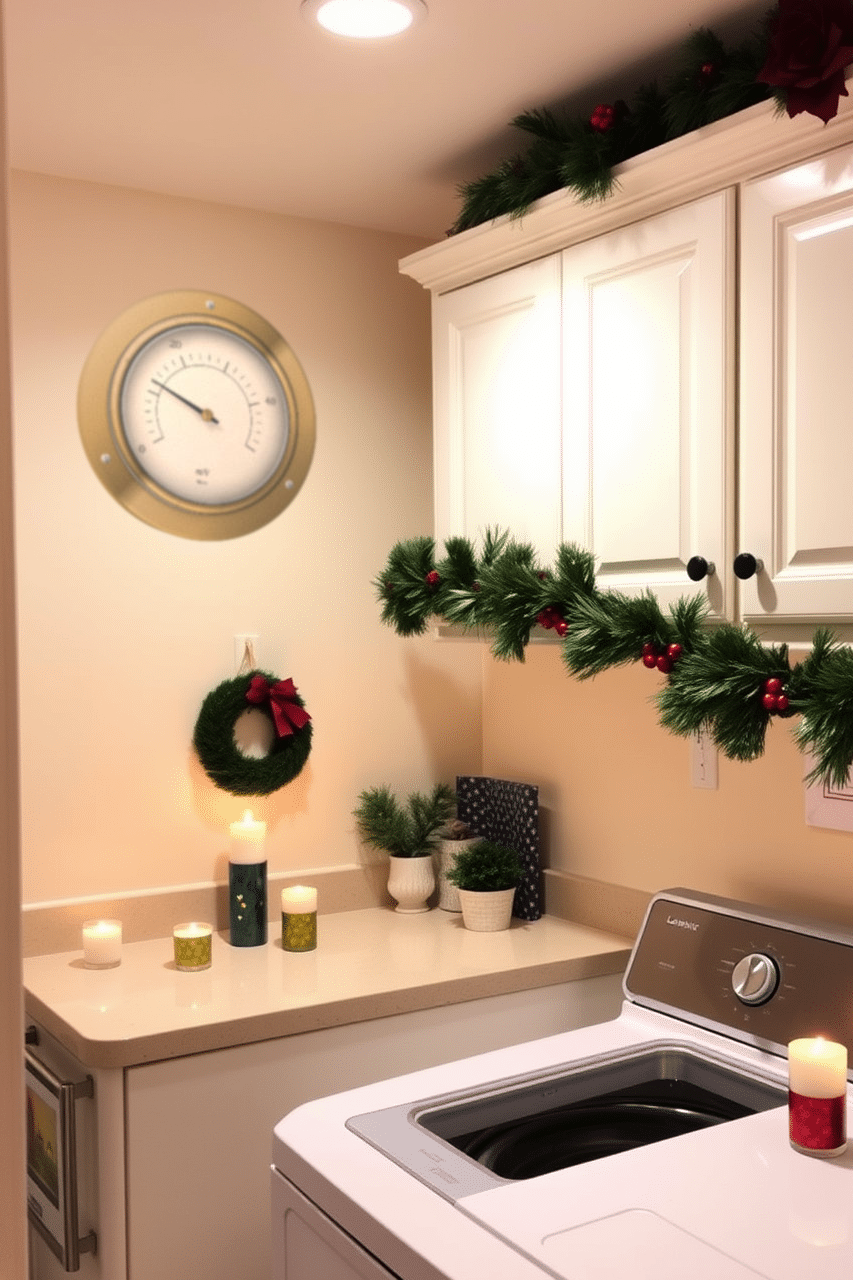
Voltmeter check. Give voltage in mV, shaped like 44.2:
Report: 12
